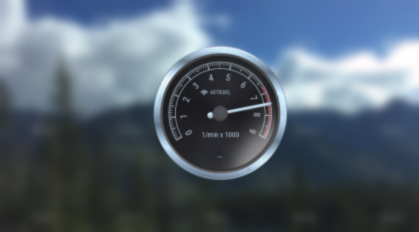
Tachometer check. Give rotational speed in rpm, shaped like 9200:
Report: 7500
